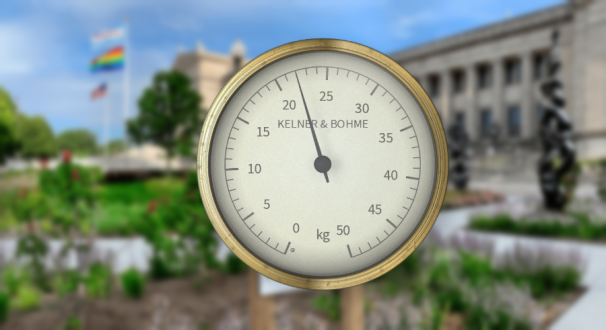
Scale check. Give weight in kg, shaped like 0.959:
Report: 22
